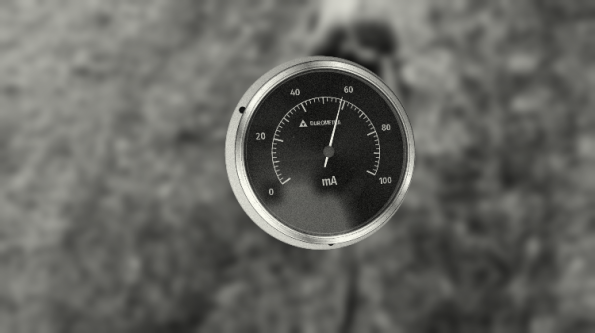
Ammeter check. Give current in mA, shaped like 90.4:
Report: 58
